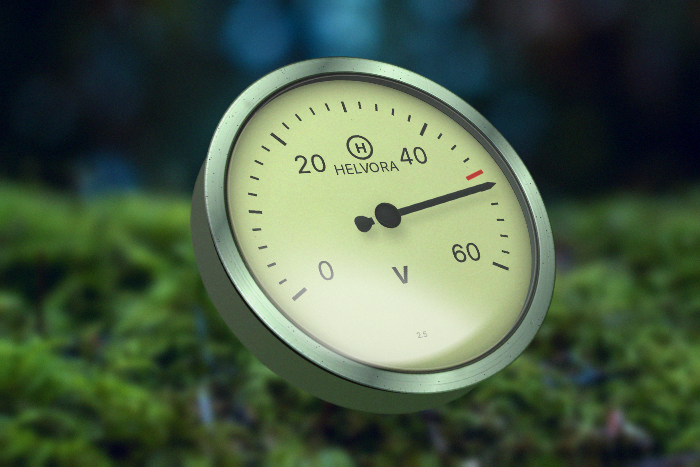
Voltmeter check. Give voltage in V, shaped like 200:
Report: 50
